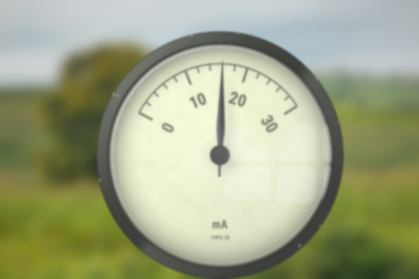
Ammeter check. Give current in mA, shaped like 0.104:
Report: 16
